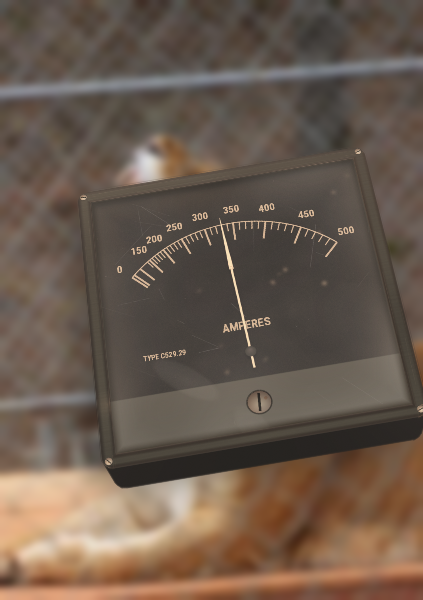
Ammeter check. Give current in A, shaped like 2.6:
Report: 330
